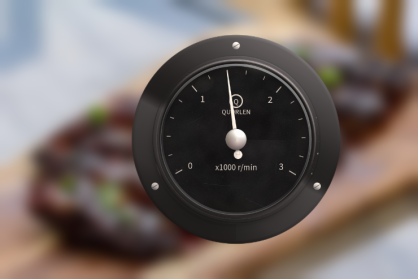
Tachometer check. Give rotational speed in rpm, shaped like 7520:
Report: 1400
